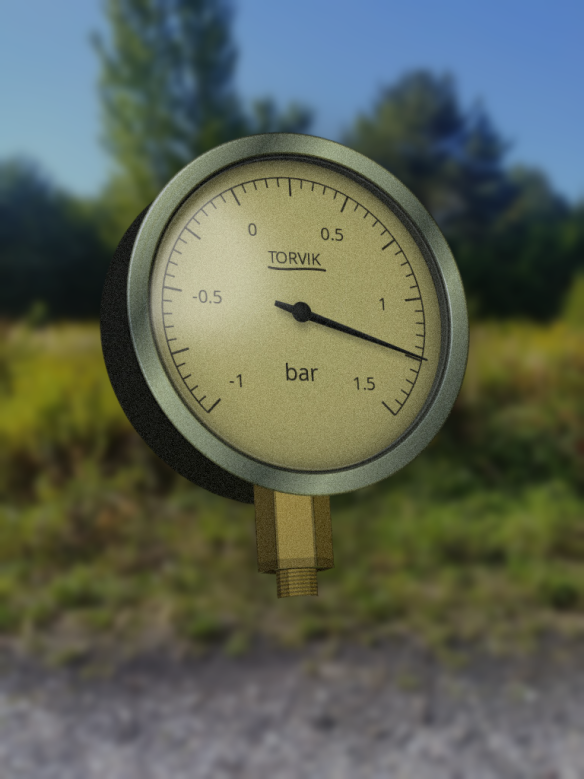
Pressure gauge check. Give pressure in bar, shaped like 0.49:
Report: 1.25
